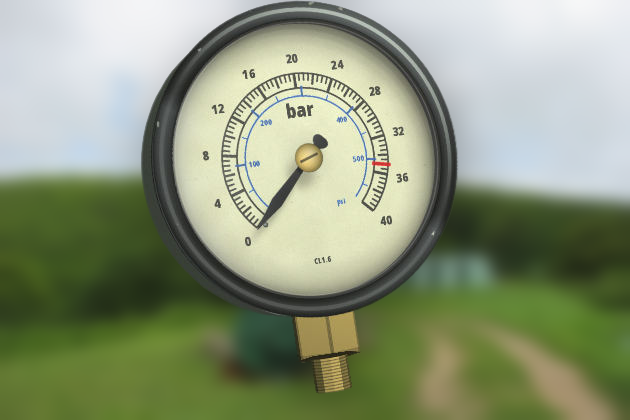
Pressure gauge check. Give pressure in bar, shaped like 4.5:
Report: 0
